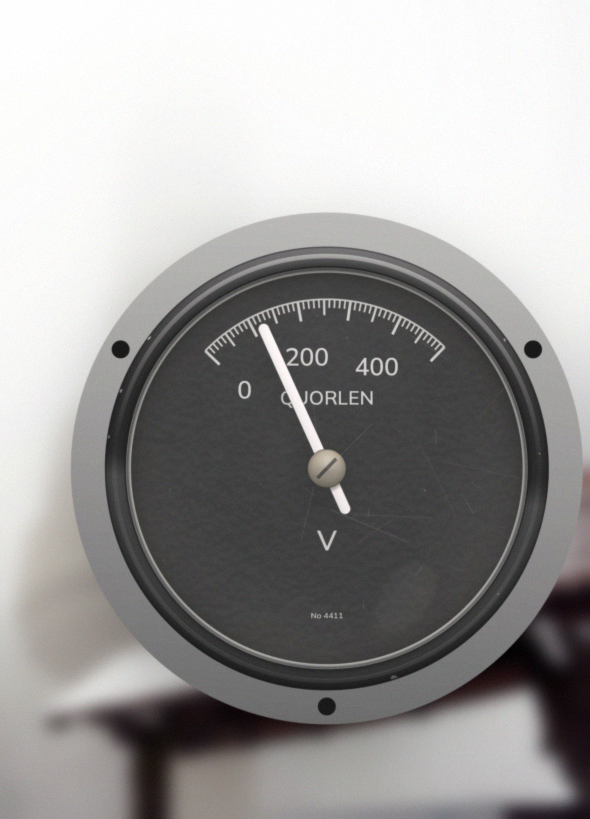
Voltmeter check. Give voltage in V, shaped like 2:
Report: 120
